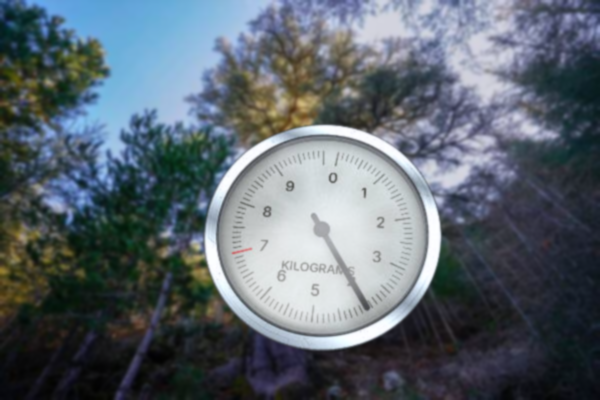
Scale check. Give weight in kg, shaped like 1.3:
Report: 4
